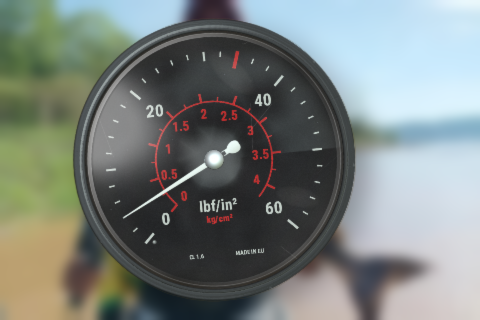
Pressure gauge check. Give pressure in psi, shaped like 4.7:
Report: 4
